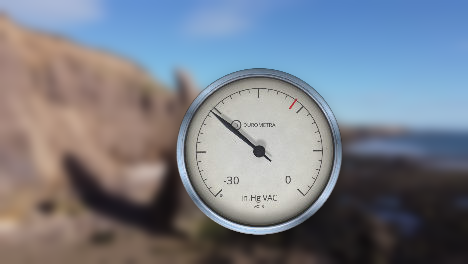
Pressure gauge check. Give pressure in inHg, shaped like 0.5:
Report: -20.5
